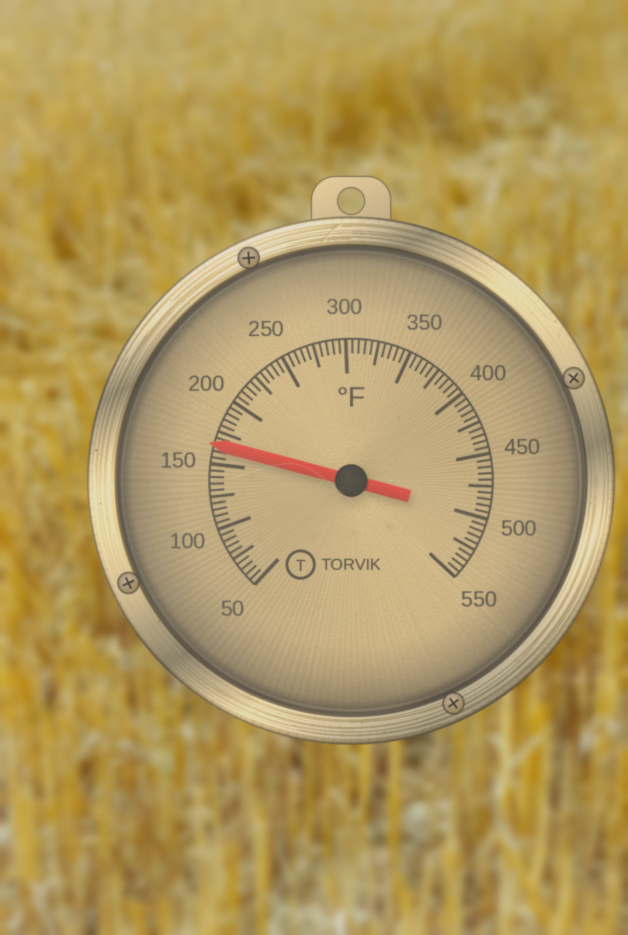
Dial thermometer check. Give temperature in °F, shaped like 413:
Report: 165
